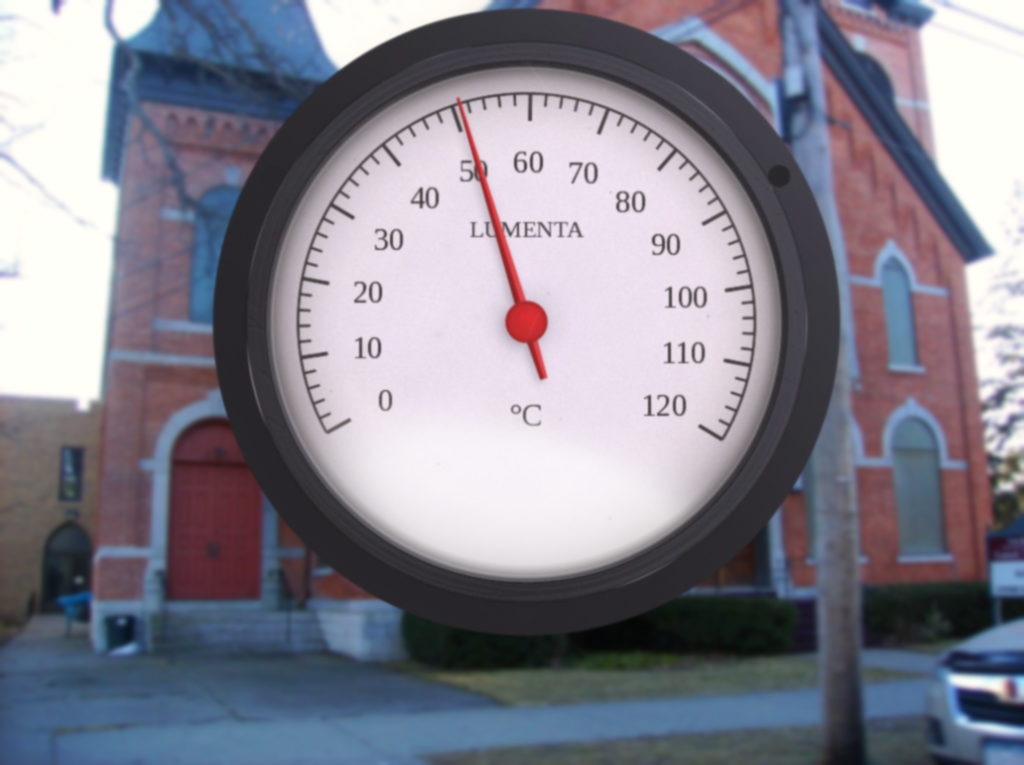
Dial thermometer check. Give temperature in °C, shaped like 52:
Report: 51
